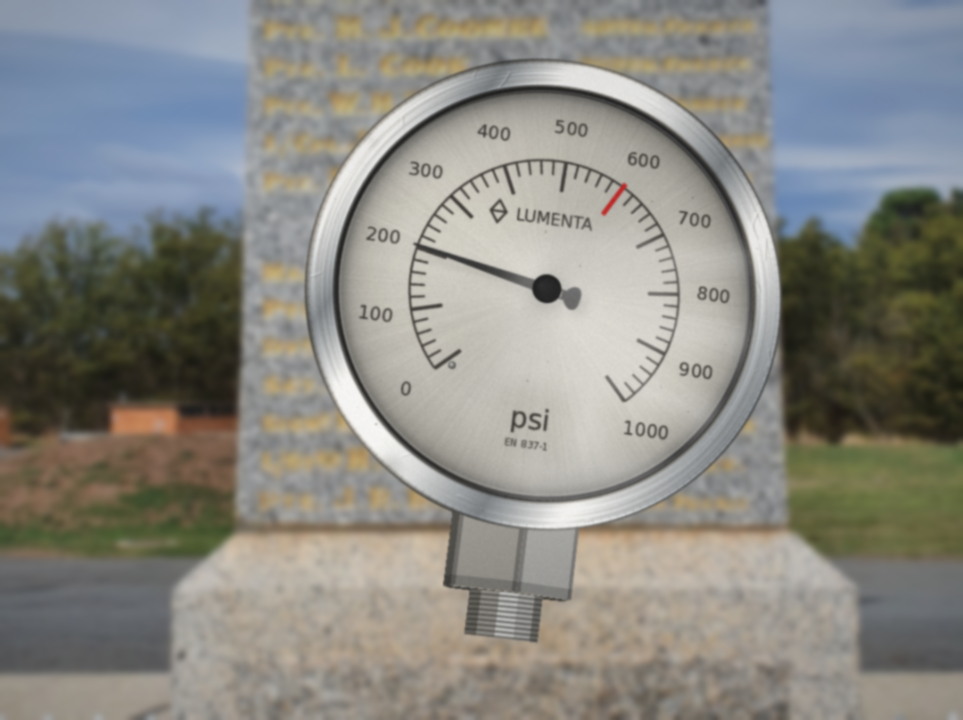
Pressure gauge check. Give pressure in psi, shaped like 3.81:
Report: 200
